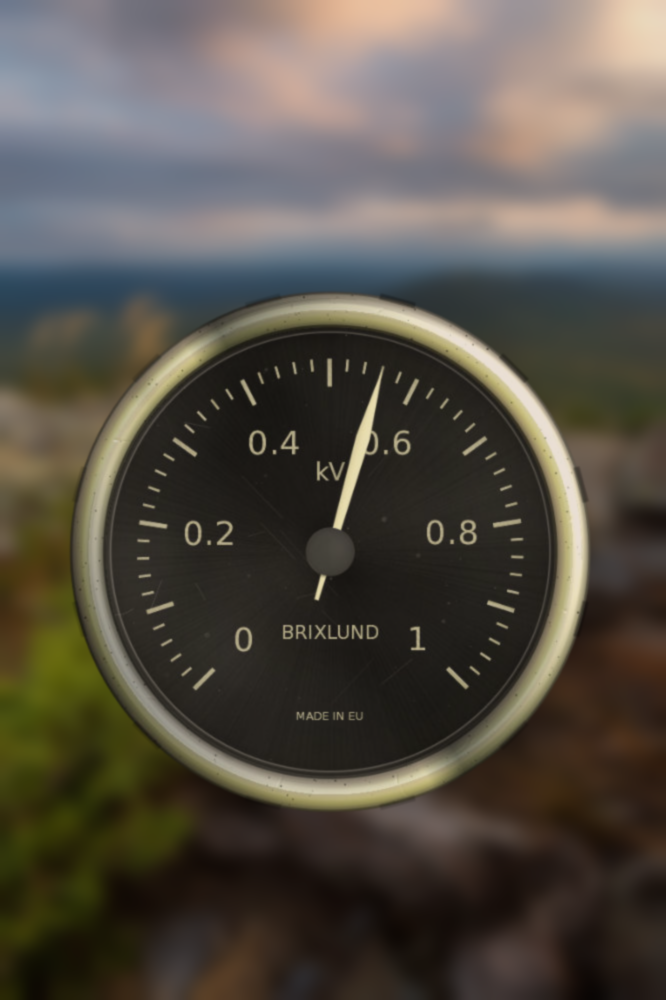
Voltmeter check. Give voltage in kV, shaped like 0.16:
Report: 0.56
